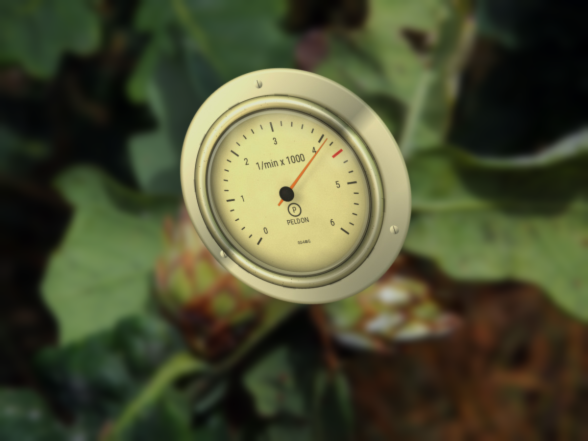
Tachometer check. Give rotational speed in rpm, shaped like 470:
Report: 4100
